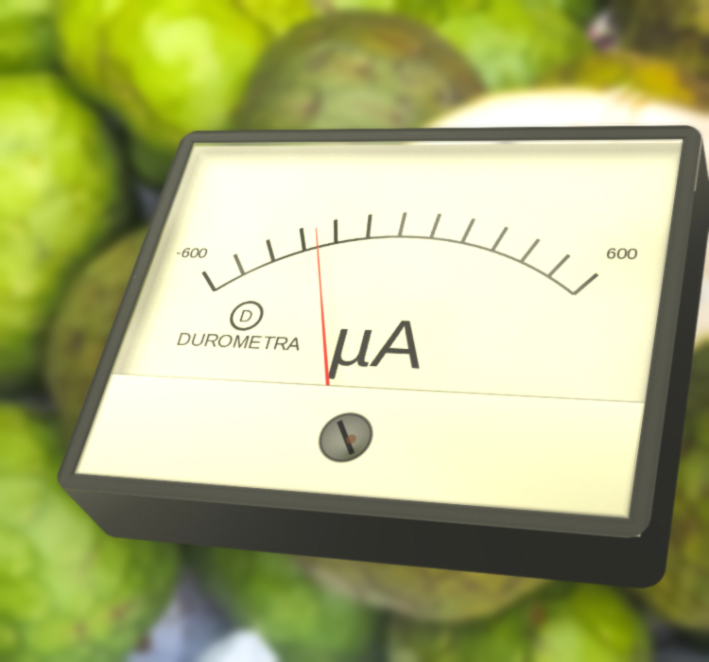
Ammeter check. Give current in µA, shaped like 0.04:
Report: -250
